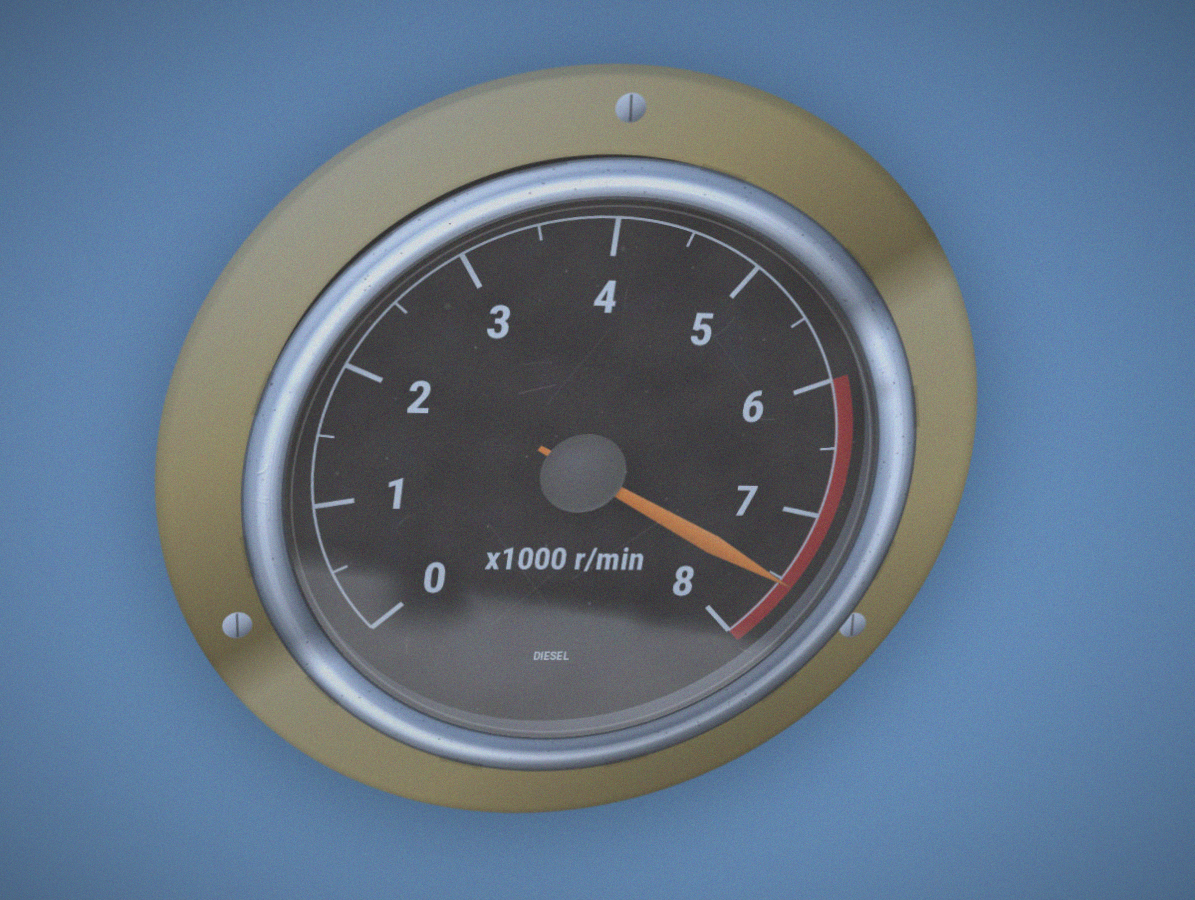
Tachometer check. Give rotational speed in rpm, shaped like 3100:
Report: 7500
